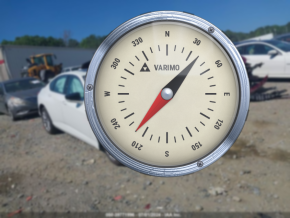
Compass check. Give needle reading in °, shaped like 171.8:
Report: 220
